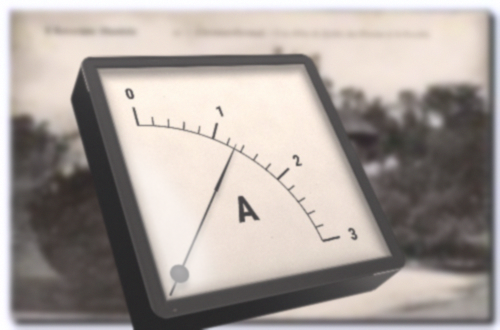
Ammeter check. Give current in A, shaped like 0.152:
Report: 1.3
